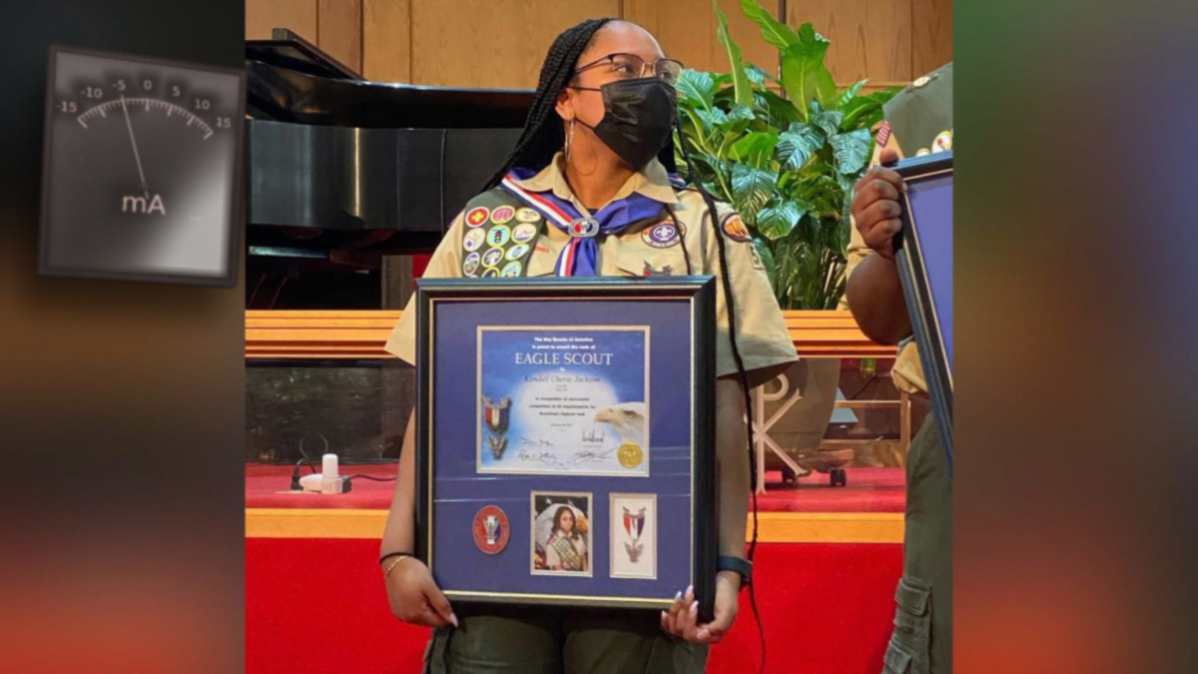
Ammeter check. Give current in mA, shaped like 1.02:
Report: -5
